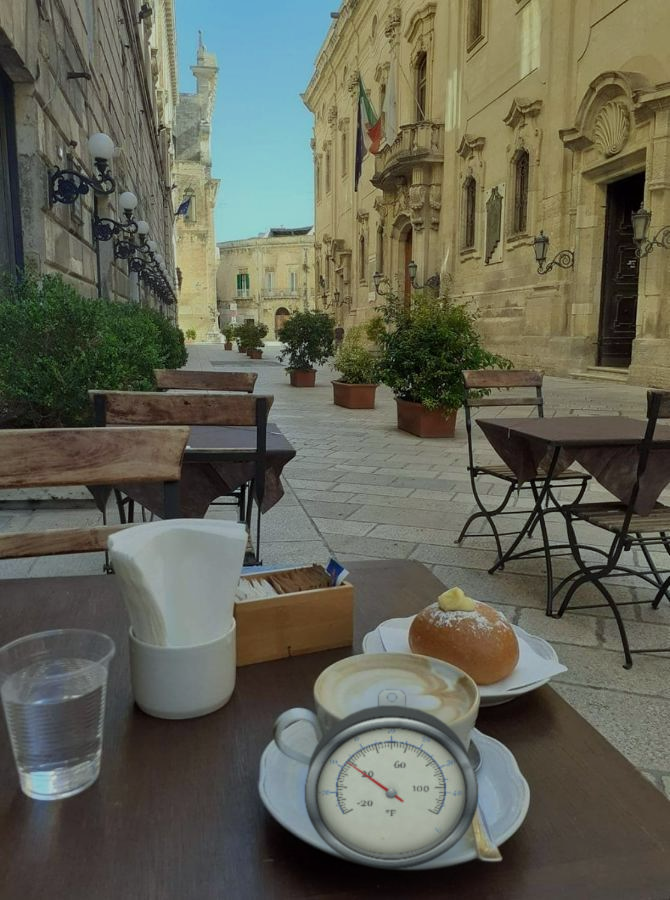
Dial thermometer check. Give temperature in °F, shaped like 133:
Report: 20
